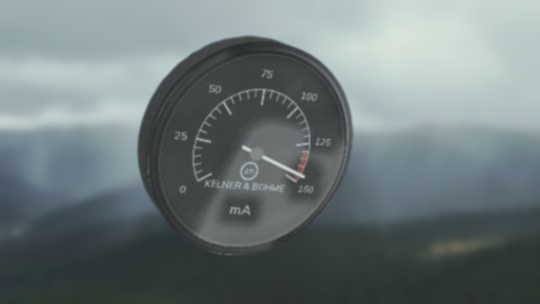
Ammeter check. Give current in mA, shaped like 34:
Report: 145
